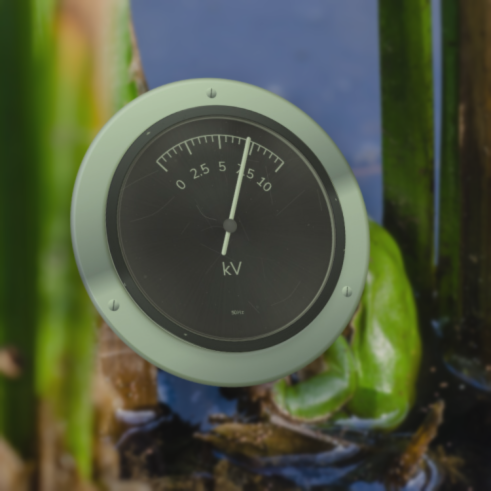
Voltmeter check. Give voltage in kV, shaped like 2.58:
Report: 7
